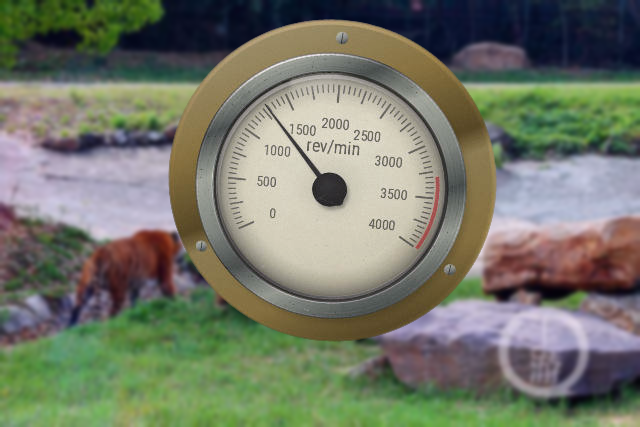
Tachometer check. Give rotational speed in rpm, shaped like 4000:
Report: 1300
